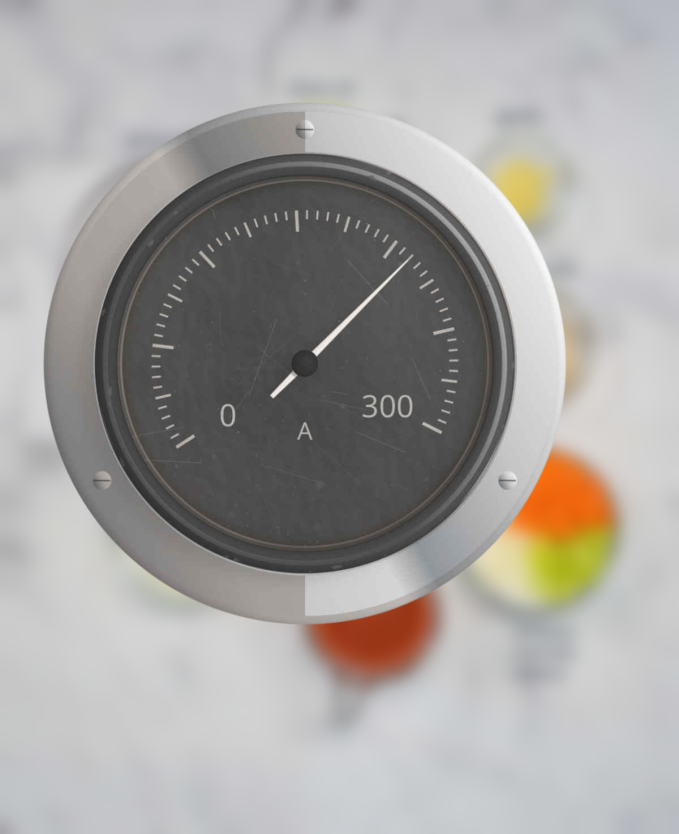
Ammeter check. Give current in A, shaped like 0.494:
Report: 210
